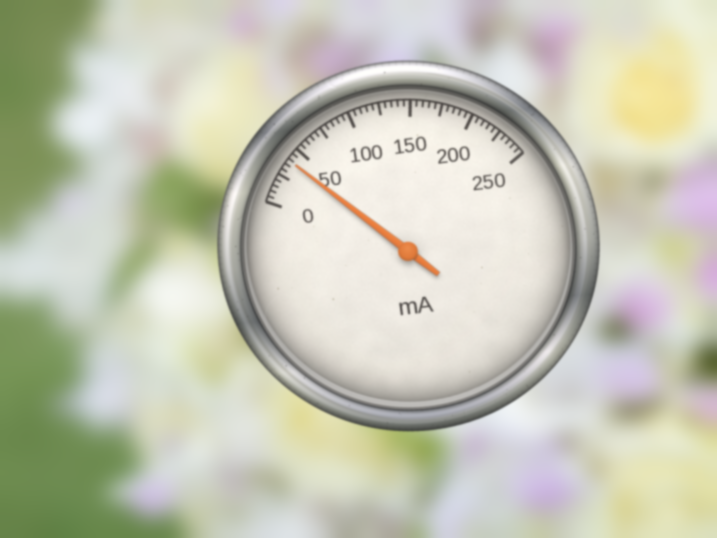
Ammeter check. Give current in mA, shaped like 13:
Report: 40
